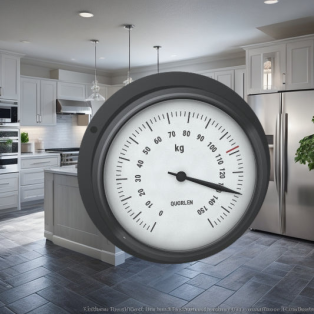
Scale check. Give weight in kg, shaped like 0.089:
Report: 130
